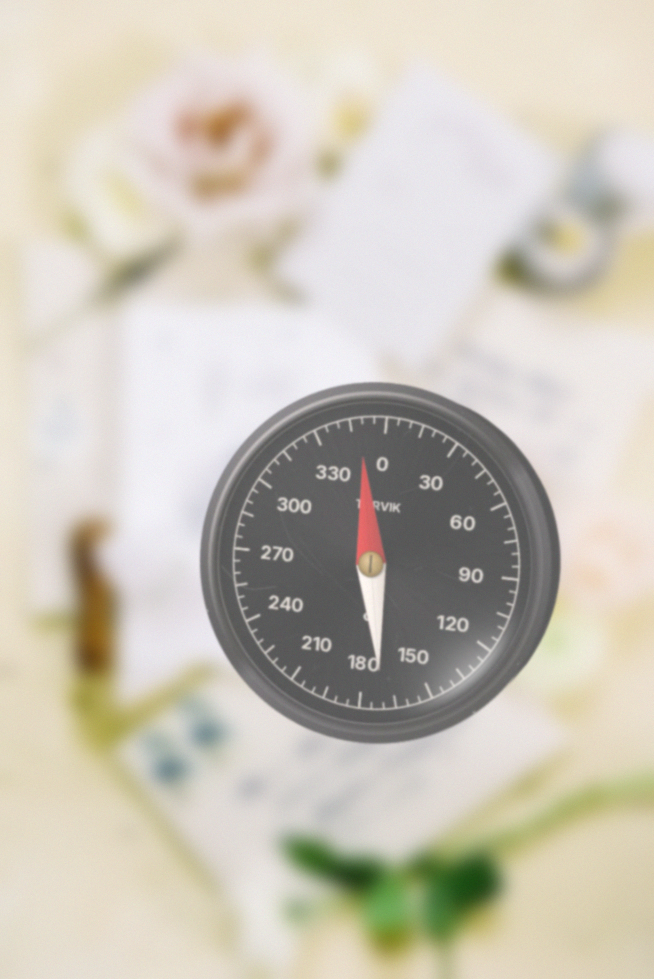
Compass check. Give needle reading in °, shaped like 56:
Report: 350
